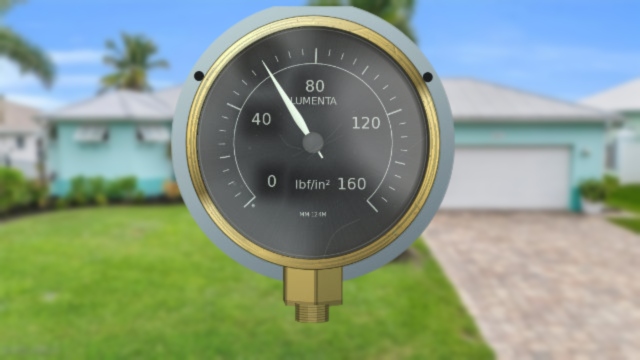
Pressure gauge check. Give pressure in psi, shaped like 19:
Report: 60
